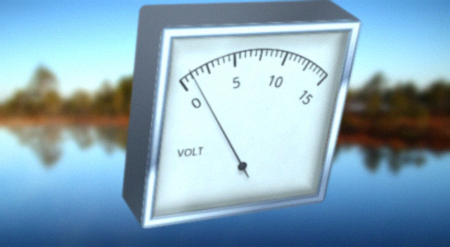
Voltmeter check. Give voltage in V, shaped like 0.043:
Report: 1
